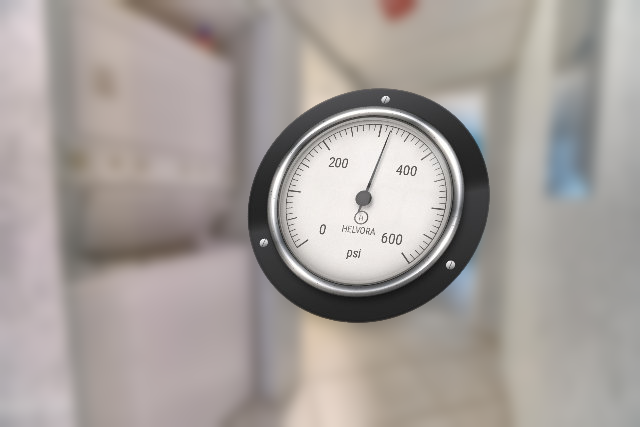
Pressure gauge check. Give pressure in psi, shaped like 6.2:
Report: 320
